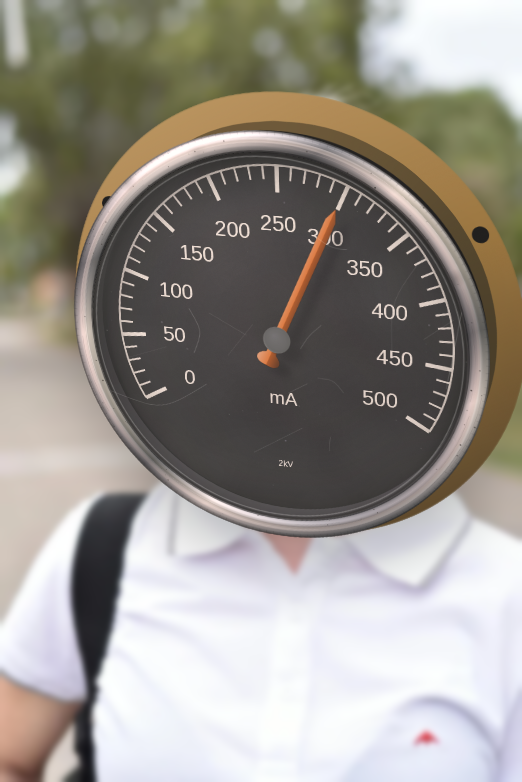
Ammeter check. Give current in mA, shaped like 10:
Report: 300
